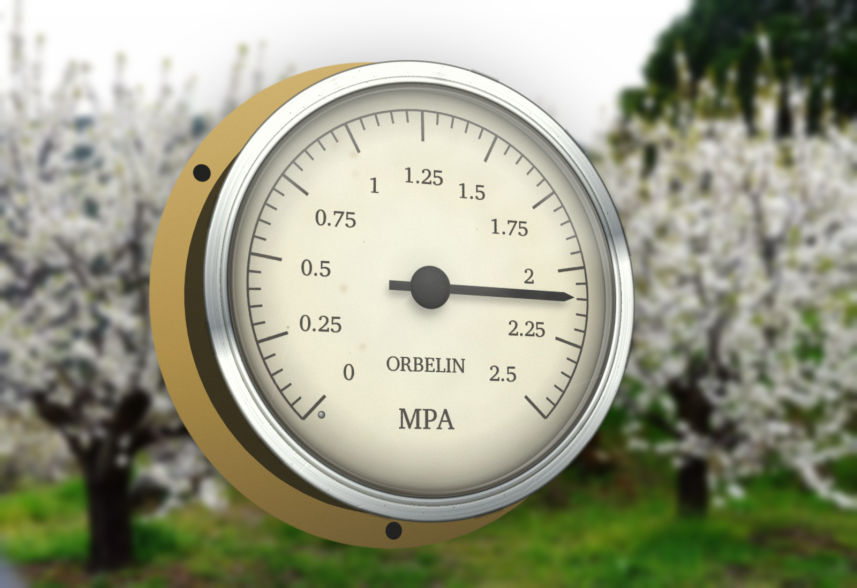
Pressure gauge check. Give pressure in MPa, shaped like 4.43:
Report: 2.1
